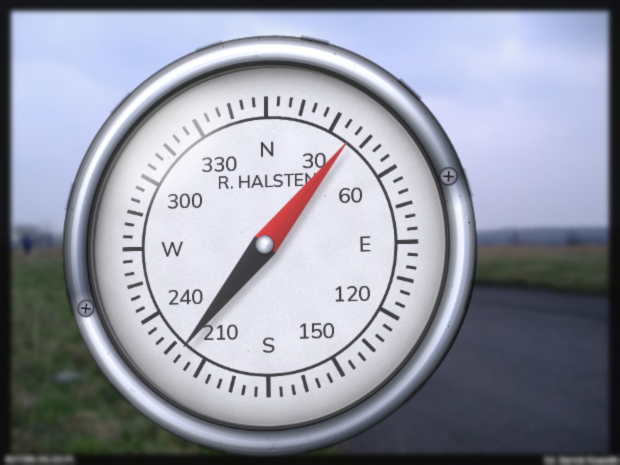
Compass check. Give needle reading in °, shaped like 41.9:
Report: 40
